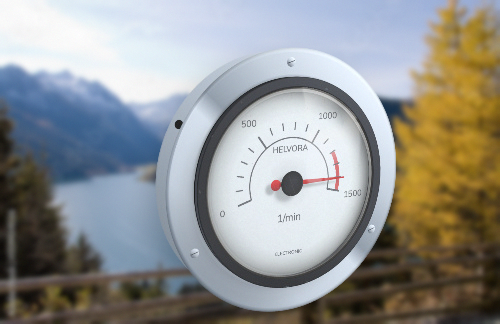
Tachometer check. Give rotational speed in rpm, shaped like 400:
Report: 1400
